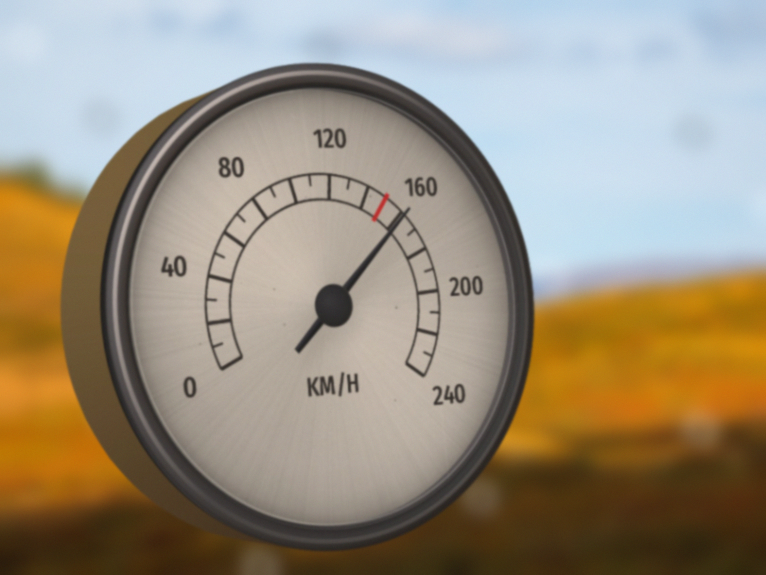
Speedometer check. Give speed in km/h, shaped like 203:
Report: 160
